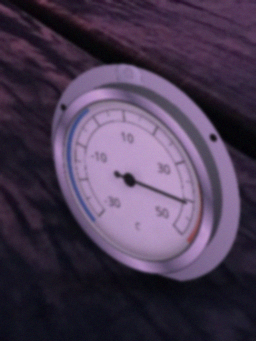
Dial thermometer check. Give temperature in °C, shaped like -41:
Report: 40
